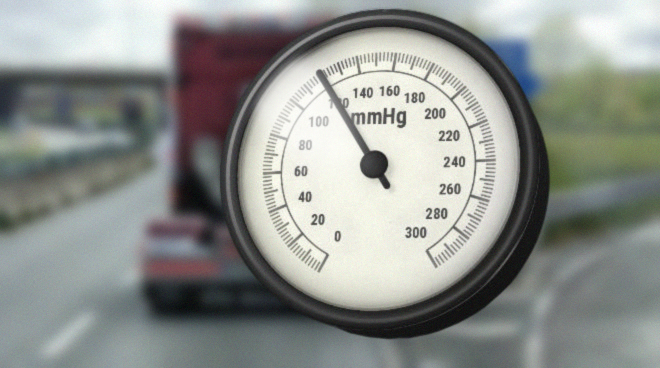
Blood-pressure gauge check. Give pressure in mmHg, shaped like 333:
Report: 120
